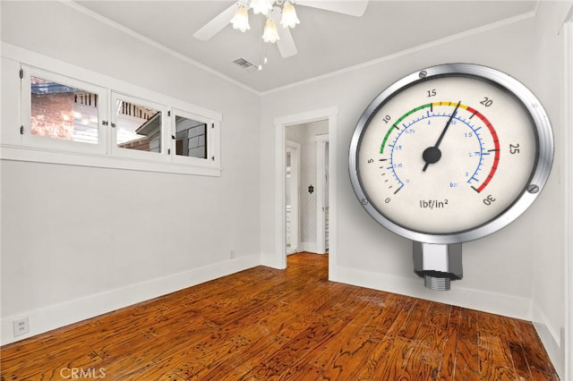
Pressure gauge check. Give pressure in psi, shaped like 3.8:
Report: 18
